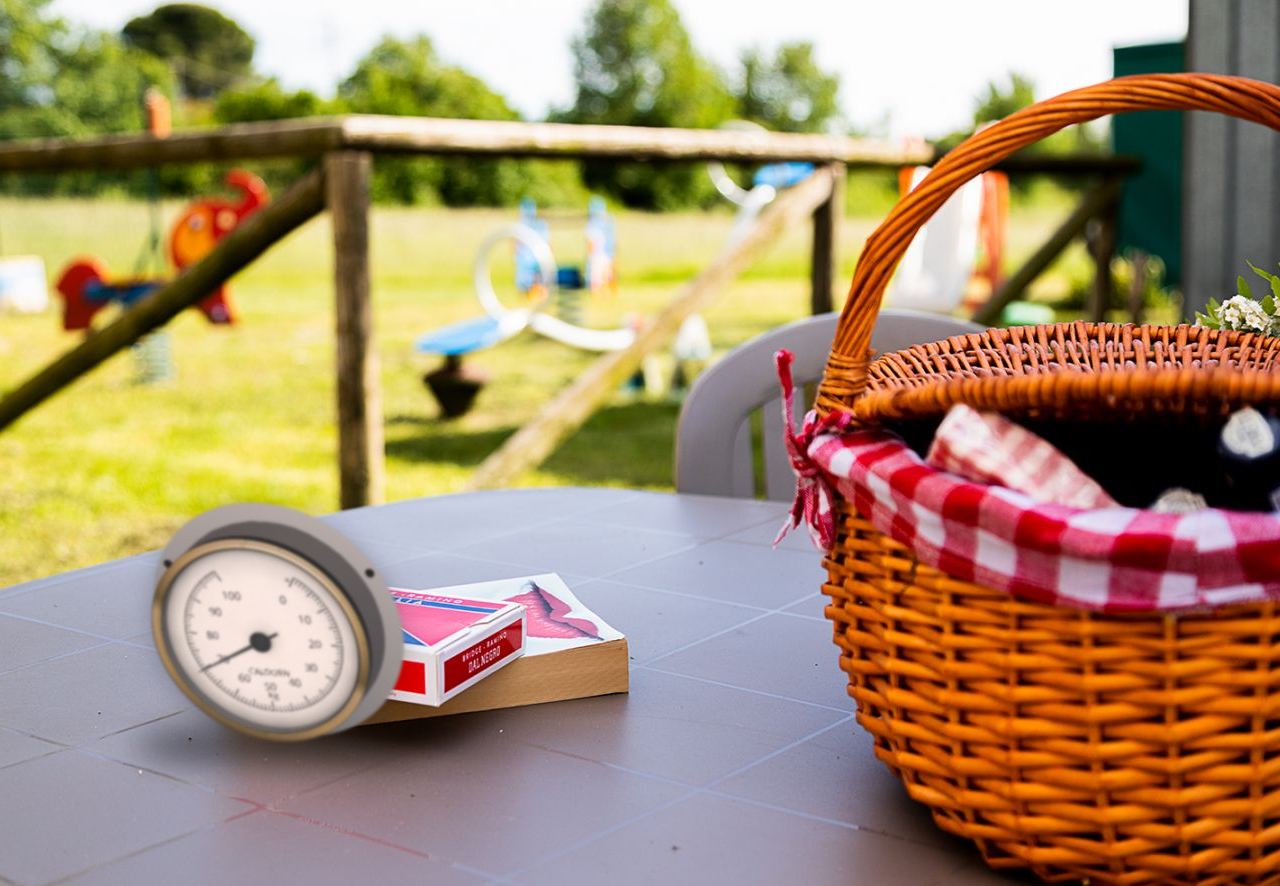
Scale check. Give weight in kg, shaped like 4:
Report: 70
